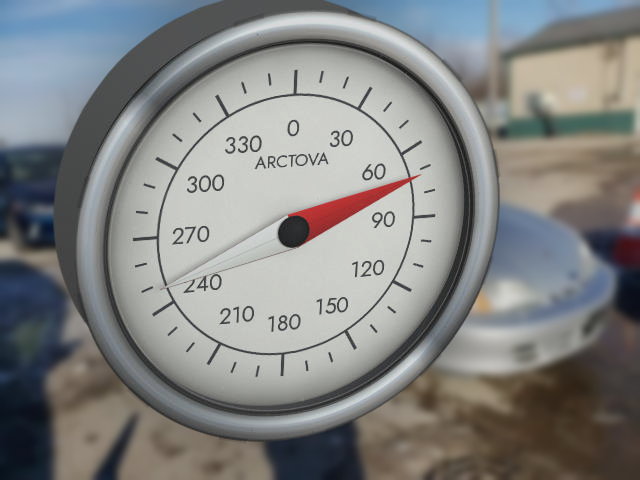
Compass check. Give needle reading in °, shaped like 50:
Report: 70
